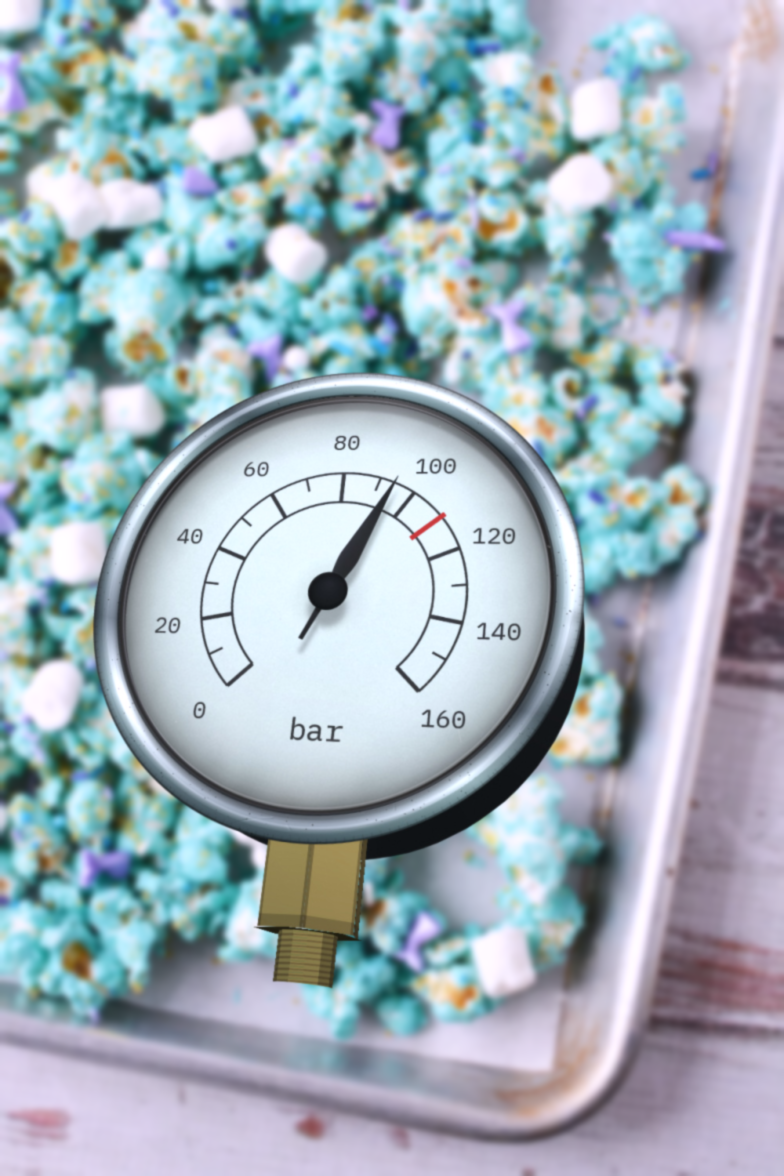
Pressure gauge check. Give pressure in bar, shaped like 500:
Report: 95
